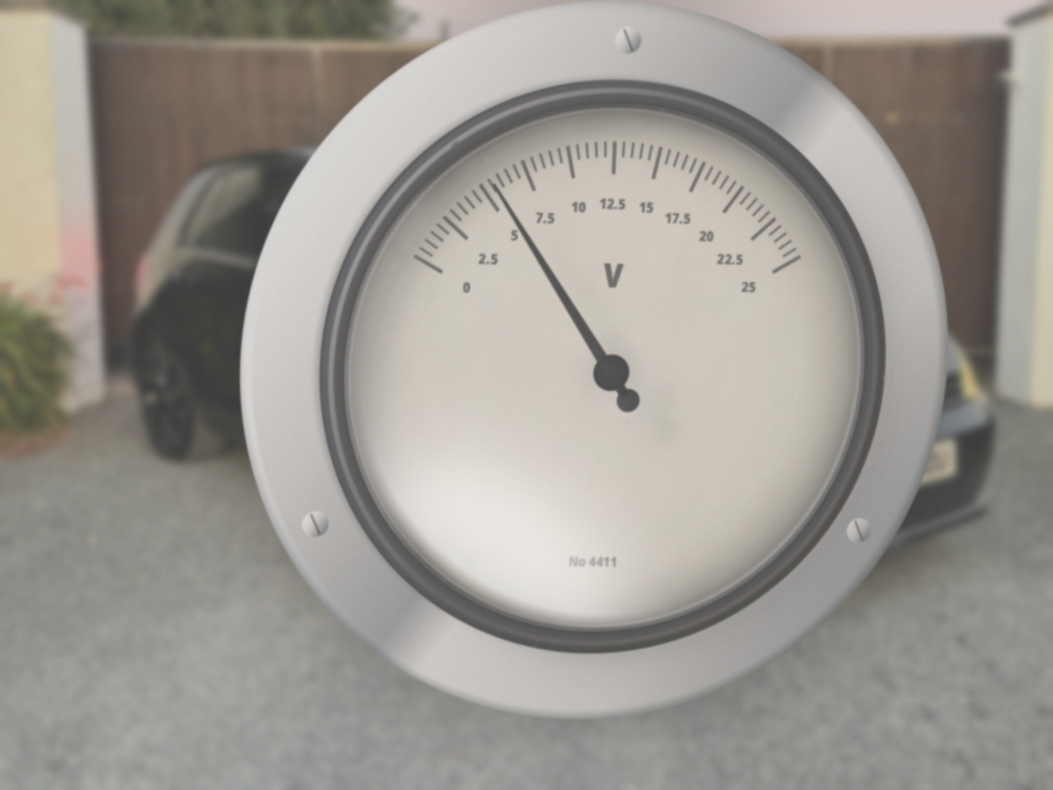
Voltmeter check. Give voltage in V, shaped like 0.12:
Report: 5.5
